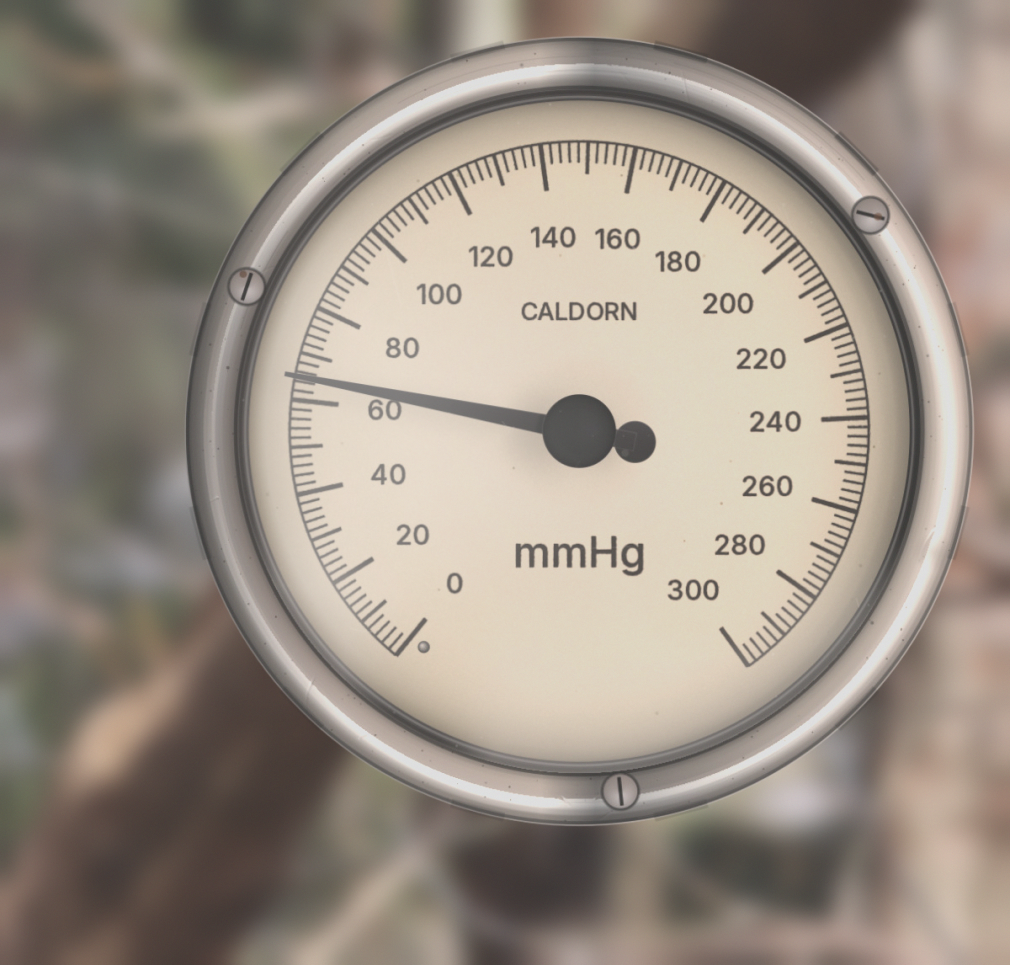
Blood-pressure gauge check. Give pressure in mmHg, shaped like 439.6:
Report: 65
